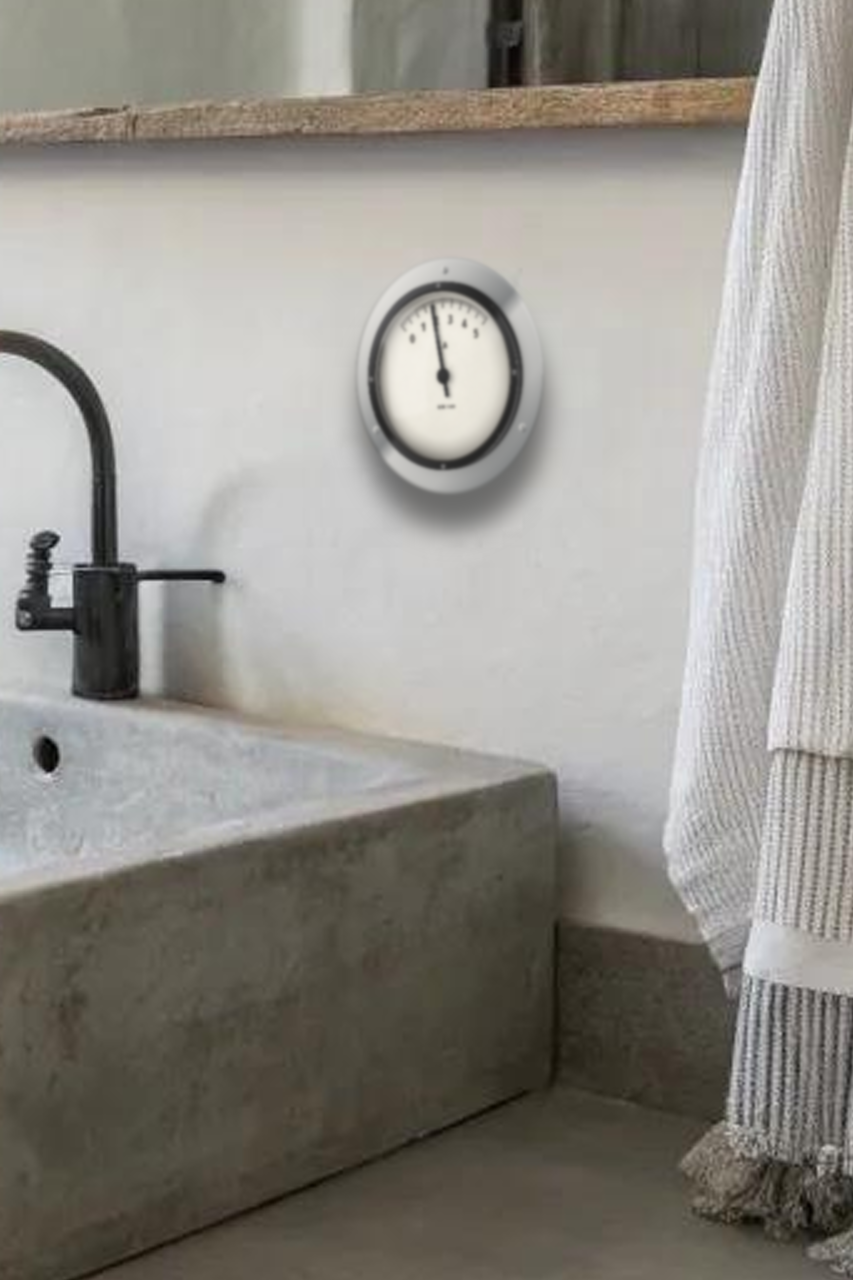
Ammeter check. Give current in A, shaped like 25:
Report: 2
